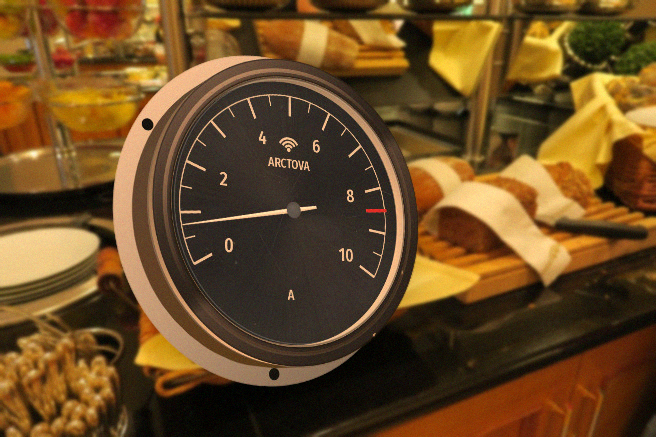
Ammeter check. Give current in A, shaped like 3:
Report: 0.75
